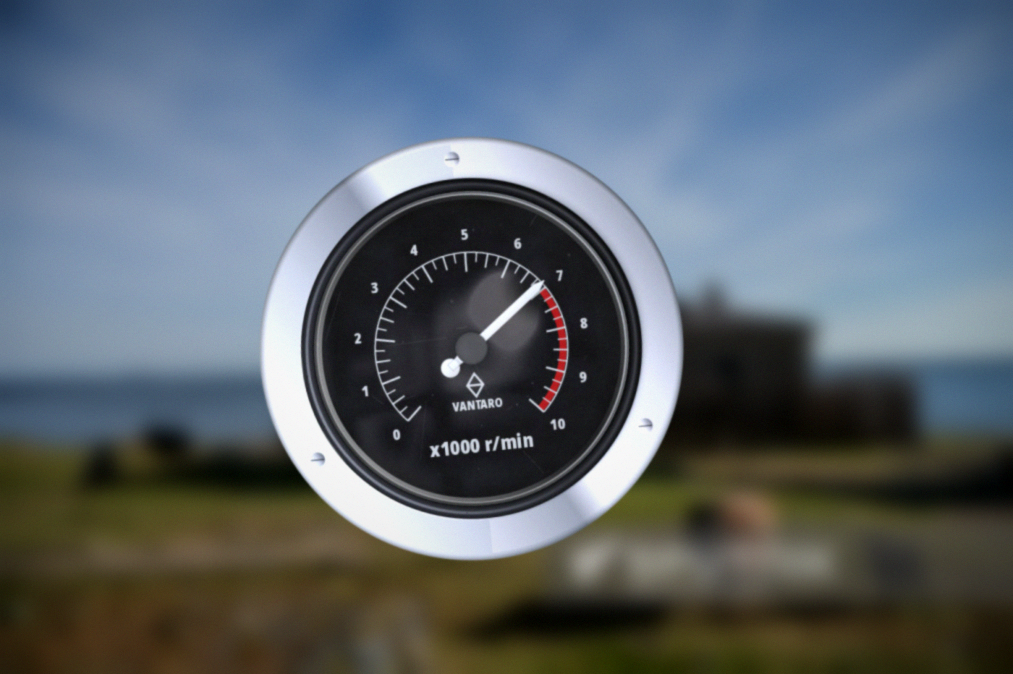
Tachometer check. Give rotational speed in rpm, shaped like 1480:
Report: 6875
